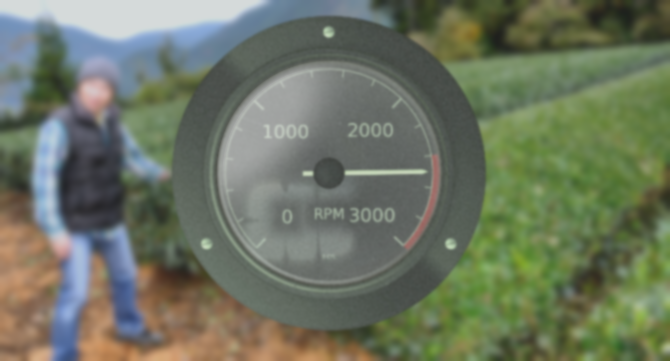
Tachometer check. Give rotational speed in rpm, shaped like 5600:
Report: 2500
